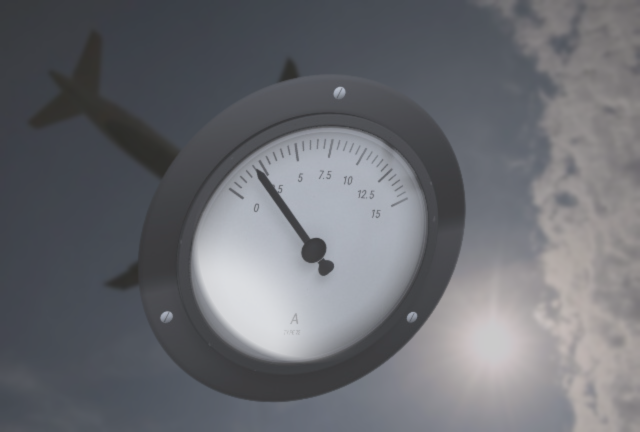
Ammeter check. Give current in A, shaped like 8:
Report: 2
